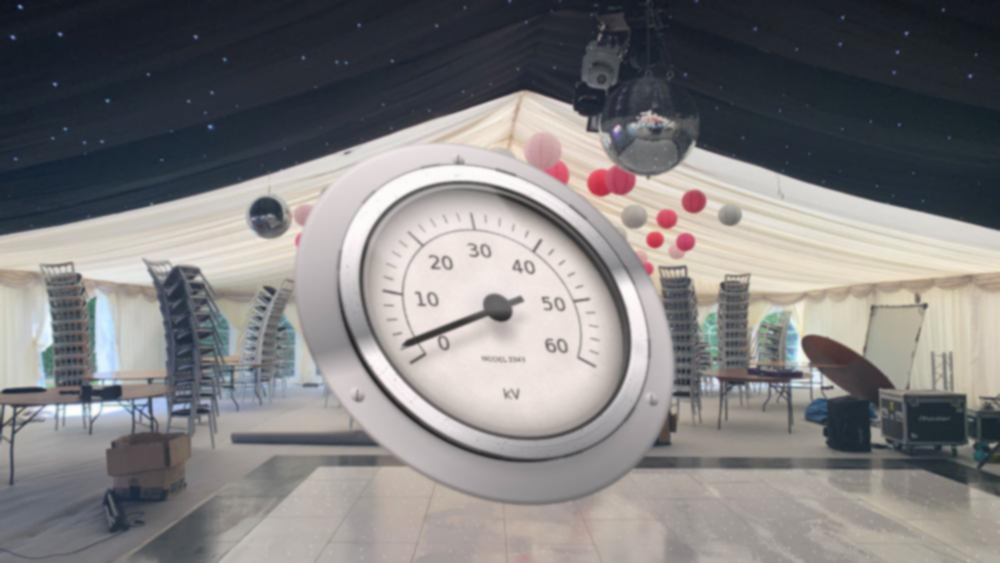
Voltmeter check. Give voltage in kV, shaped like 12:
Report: 2
